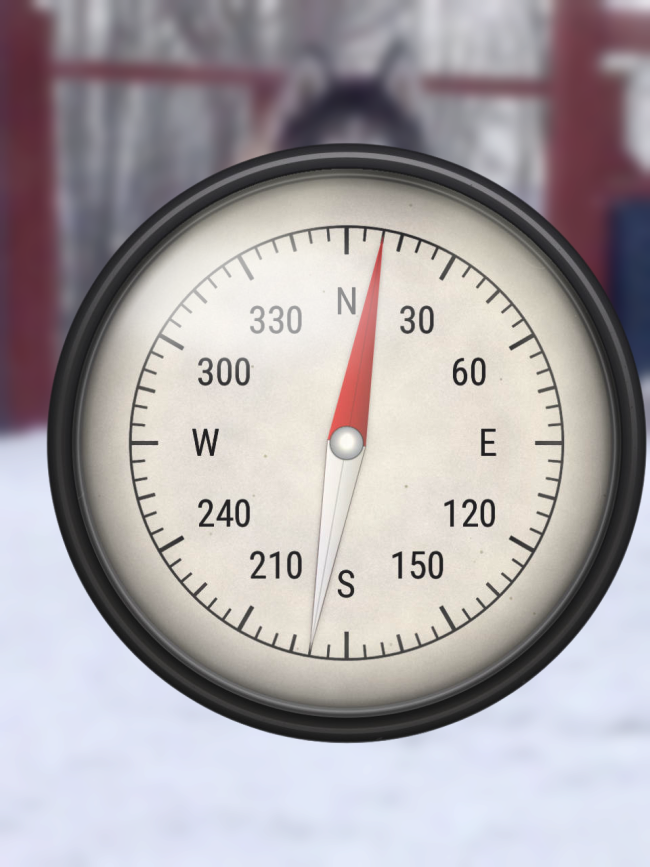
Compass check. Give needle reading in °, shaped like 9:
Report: 10
